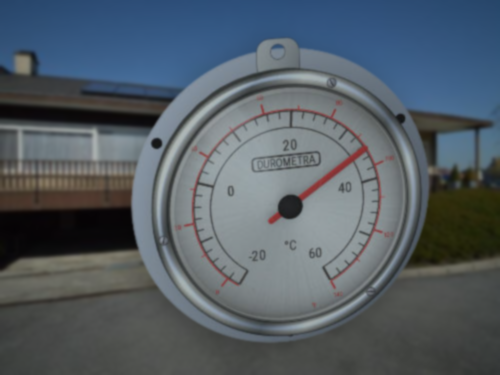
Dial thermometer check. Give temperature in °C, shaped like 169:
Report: 34
